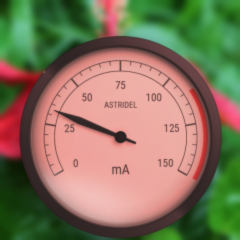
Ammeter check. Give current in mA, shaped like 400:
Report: 32.5
